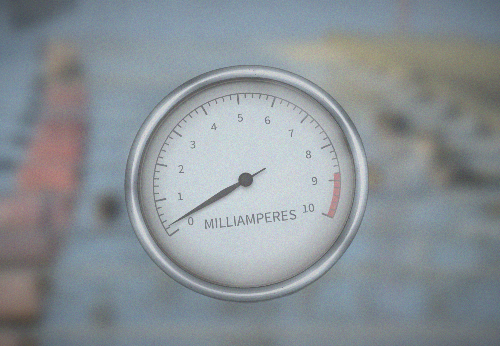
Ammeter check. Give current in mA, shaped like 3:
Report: 0.2
